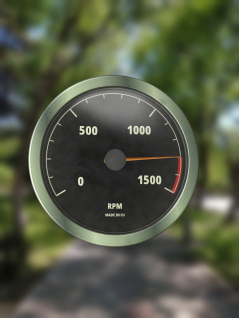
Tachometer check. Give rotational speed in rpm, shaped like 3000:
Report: 1300
